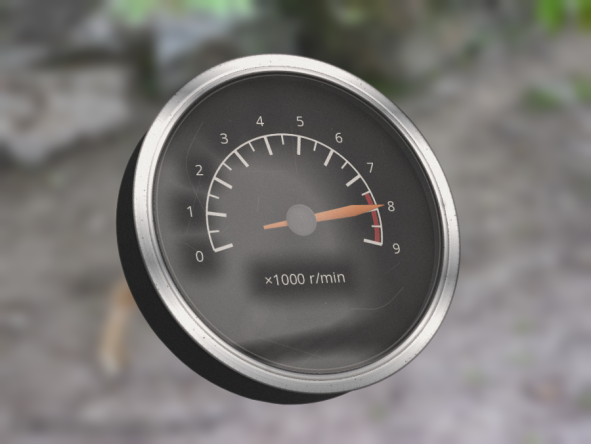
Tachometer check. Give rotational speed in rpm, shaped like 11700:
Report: 8000
